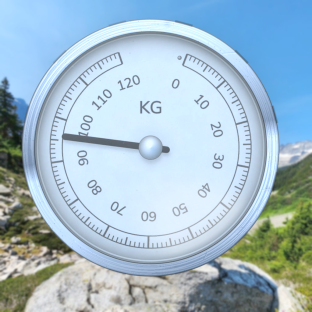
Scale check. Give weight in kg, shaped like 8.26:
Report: 96
